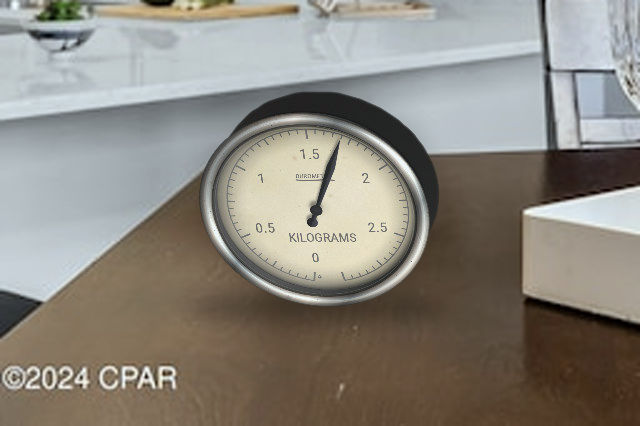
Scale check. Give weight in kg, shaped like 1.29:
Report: 1.7
